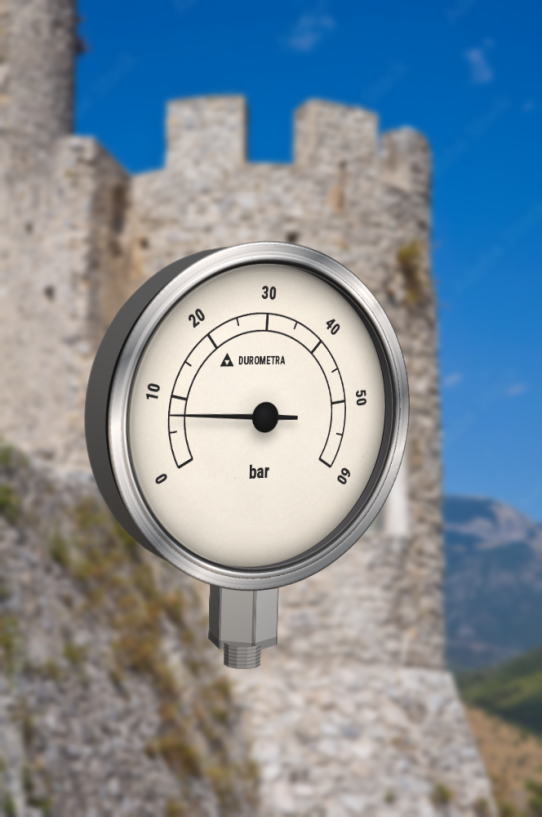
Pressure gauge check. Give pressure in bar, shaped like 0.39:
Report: 7.5
